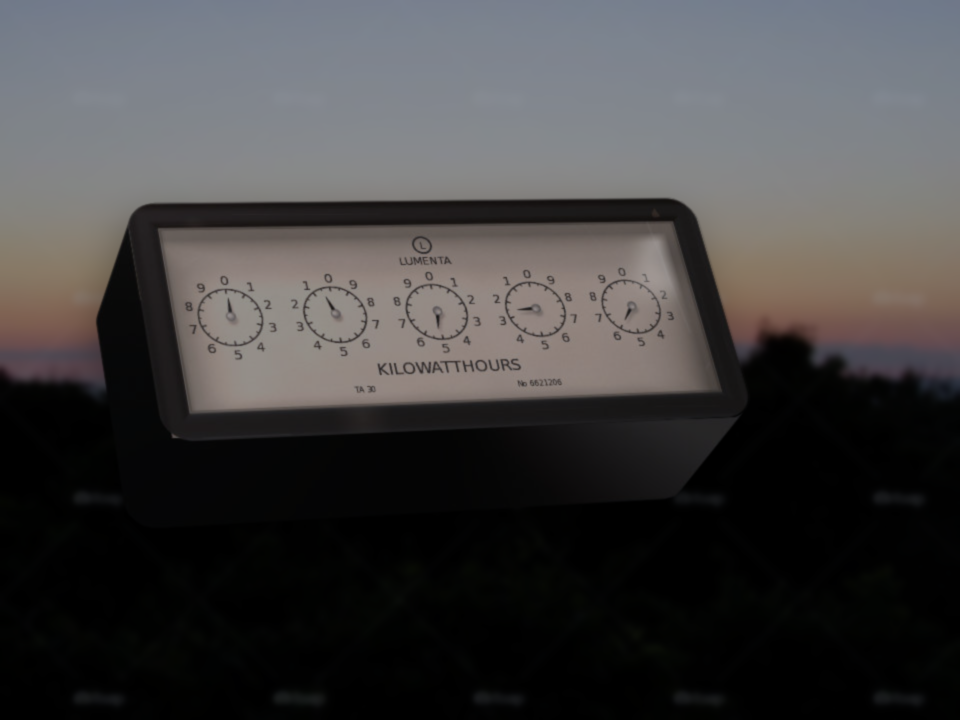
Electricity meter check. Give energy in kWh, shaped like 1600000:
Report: 526
